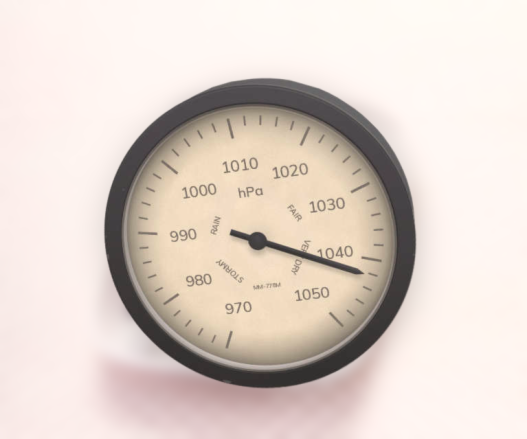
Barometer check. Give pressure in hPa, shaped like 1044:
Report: 1042
